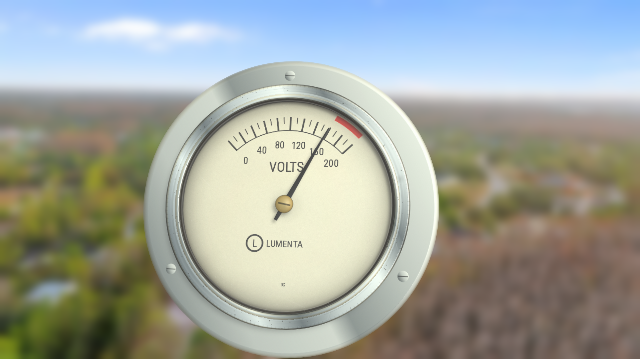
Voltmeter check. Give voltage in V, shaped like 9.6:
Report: 160
